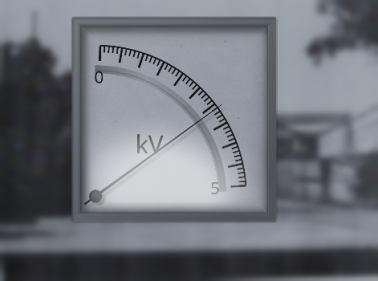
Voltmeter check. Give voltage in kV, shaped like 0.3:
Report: 3.1
